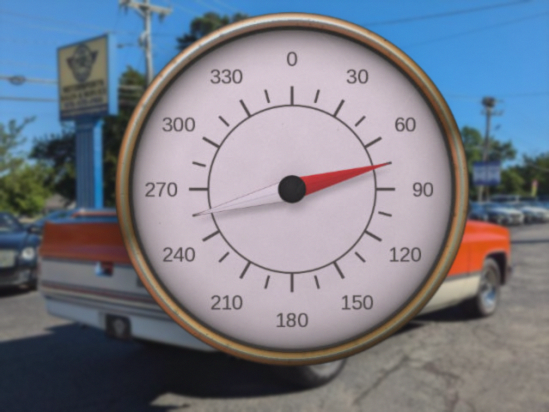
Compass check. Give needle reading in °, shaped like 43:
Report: 75
